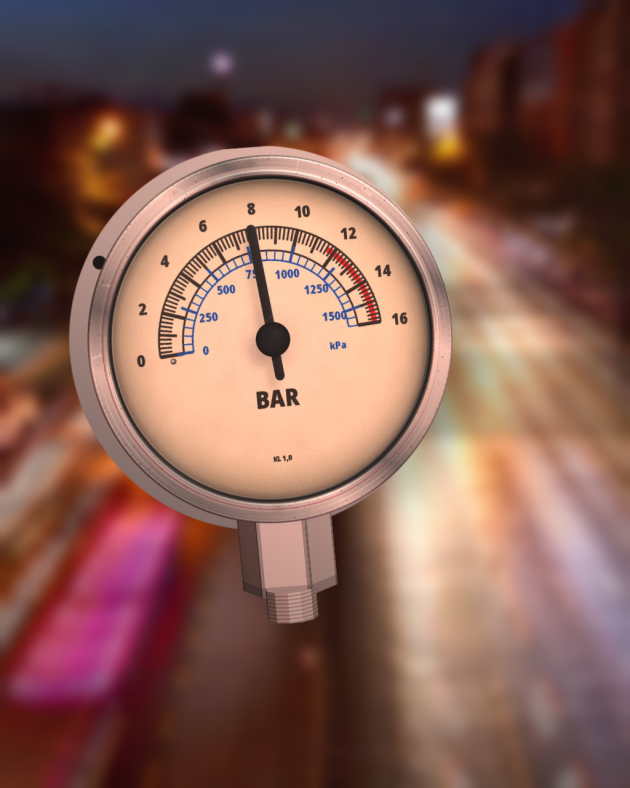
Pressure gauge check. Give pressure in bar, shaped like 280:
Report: 7.8
